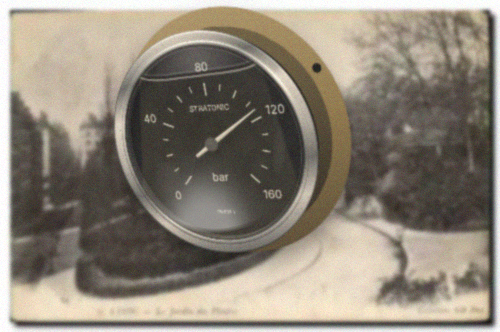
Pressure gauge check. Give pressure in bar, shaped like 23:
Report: 115
